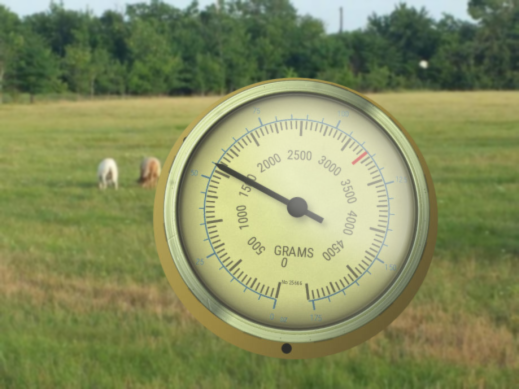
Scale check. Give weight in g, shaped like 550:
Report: 1550
